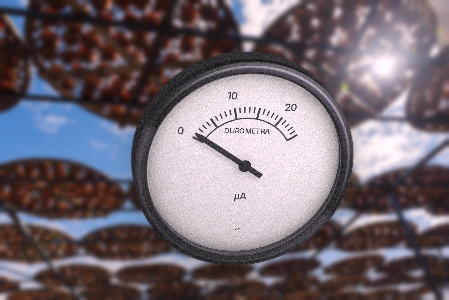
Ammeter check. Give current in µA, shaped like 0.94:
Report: 1
